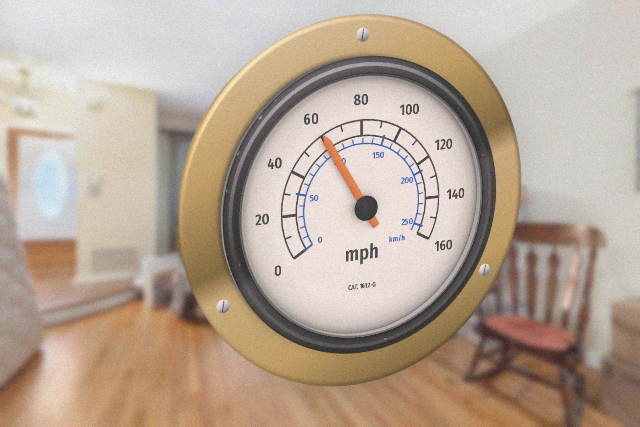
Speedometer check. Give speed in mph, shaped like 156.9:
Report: 60
